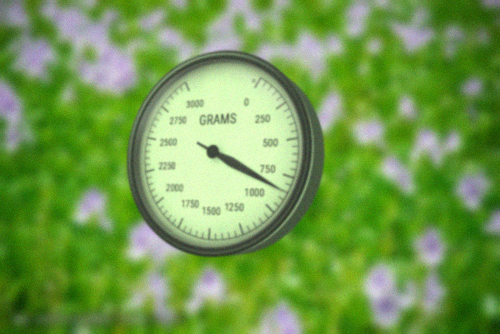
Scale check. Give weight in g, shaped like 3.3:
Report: 850
